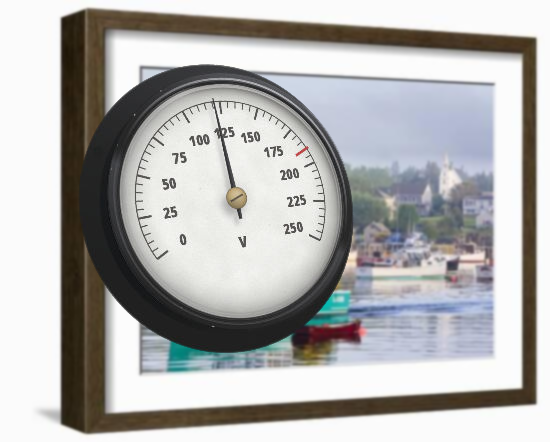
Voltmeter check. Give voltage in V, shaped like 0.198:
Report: 120
